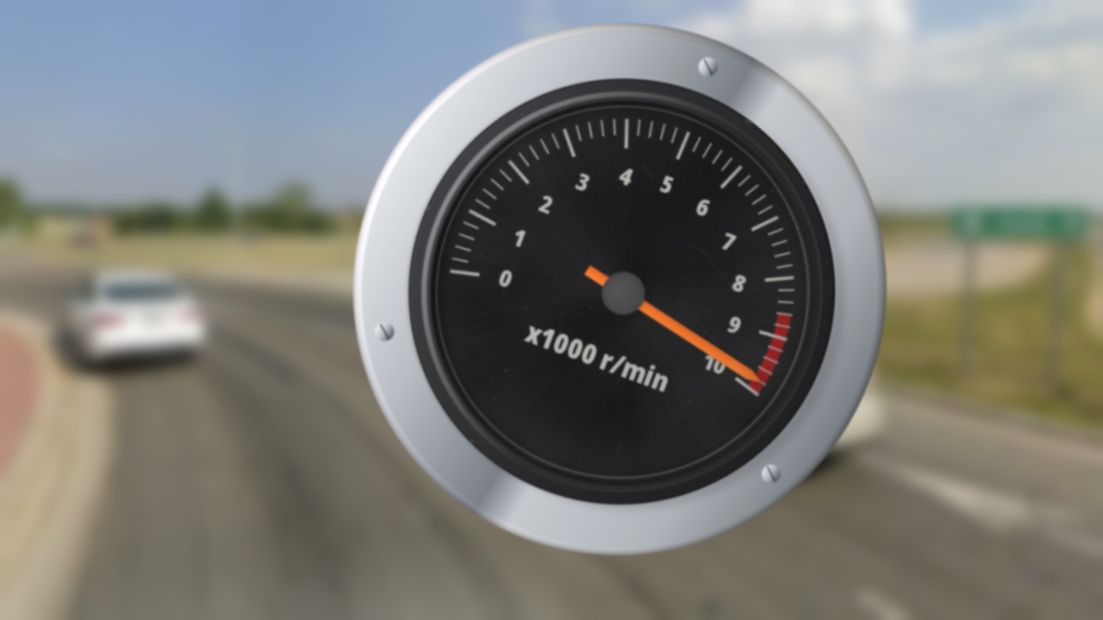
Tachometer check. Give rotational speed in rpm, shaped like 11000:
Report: 9800
